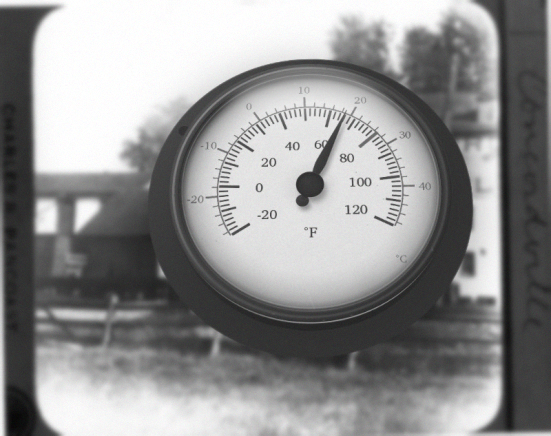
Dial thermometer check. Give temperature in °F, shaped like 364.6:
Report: 66
